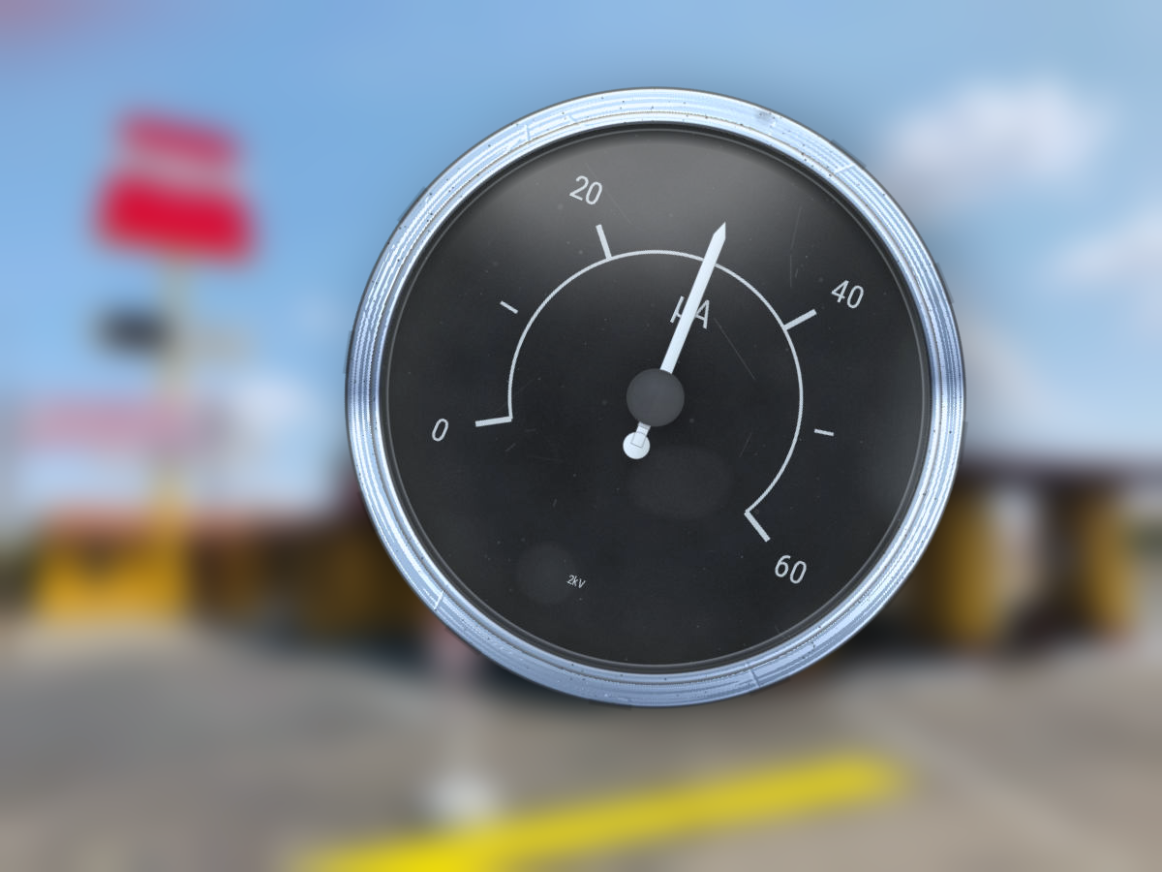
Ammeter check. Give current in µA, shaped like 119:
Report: 30
